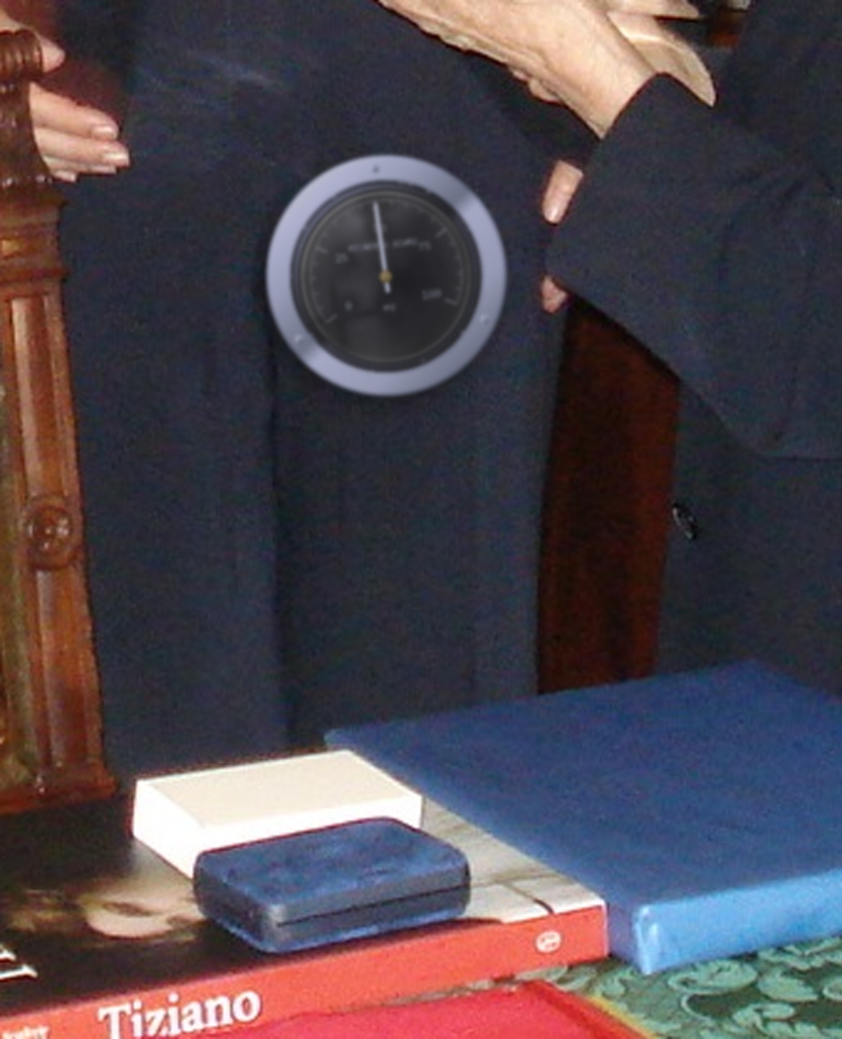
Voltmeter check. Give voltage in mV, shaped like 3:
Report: 50
